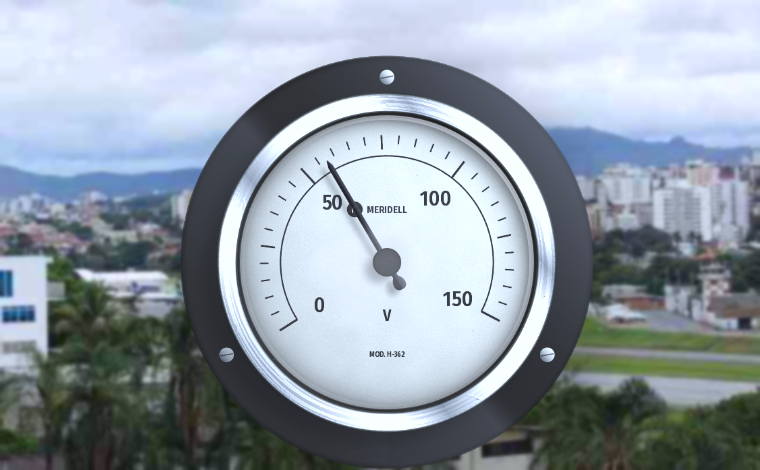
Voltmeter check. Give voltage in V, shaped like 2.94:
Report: 57.5
